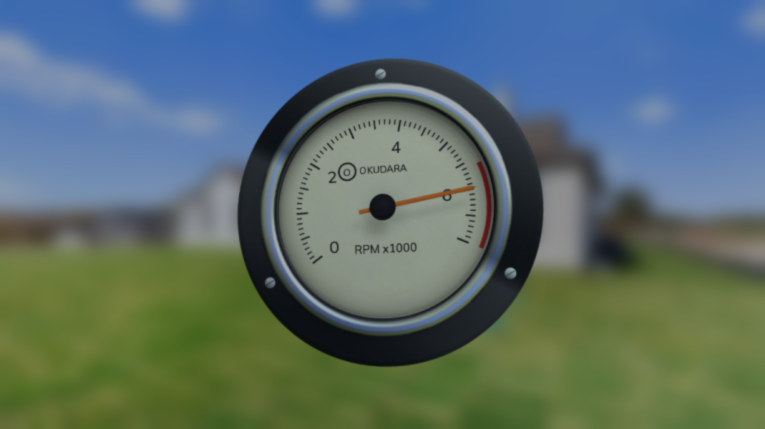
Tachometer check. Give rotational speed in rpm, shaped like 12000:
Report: 6000
